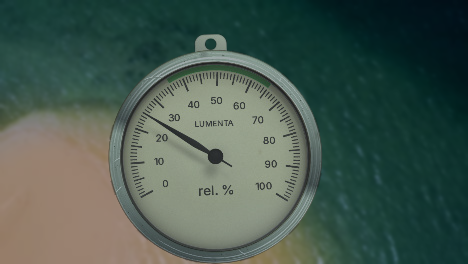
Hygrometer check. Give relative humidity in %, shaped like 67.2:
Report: 25
